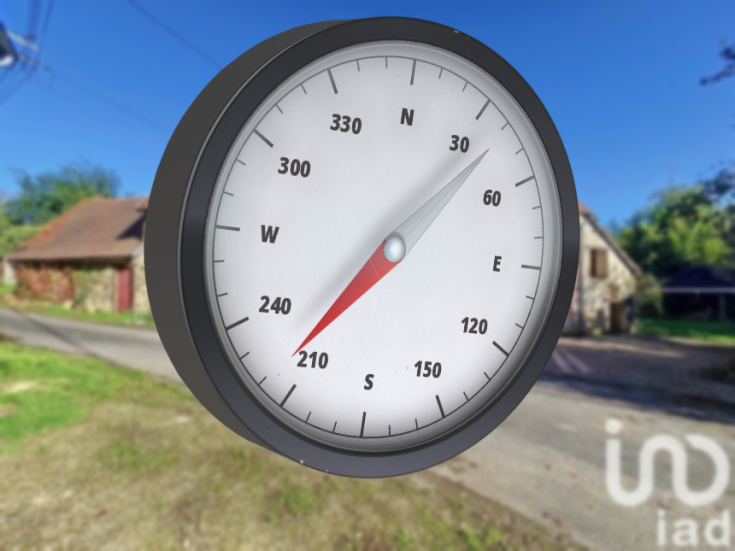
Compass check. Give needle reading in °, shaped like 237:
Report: 220
